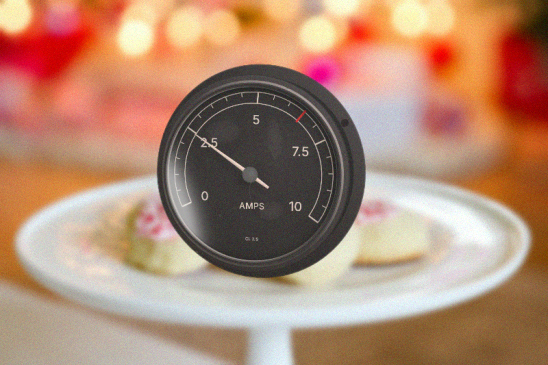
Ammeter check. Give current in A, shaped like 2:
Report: 2.5
